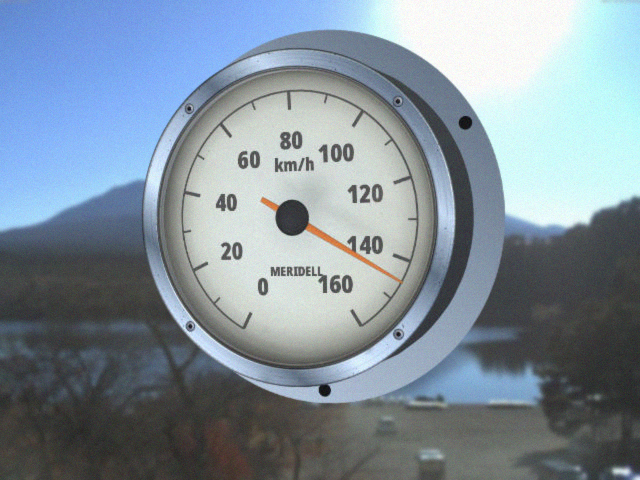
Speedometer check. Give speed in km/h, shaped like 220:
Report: 145
